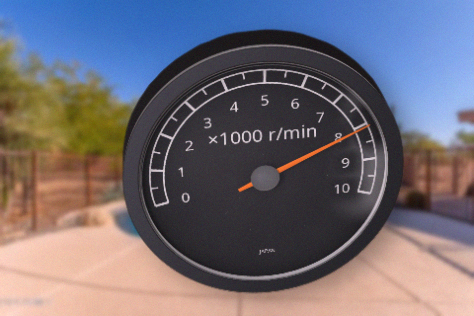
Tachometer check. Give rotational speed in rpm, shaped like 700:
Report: 8000
